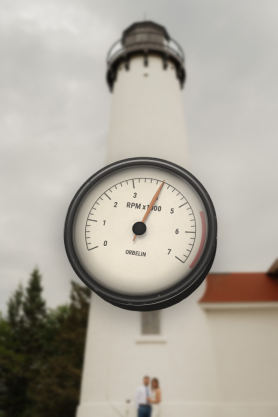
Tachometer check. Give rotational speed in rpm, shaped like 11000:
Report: 4000
